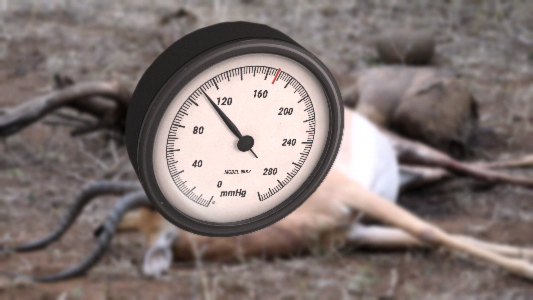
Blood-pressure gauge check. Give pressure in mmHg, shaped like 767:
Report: 110
